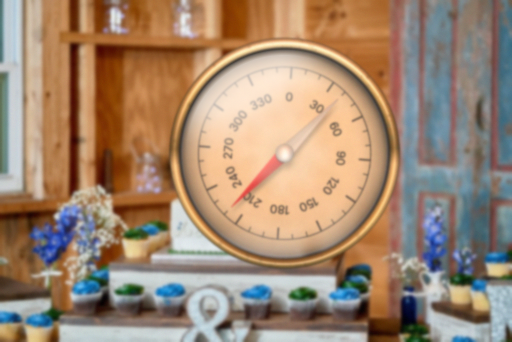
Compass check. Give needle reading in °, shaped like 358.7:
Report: 220
